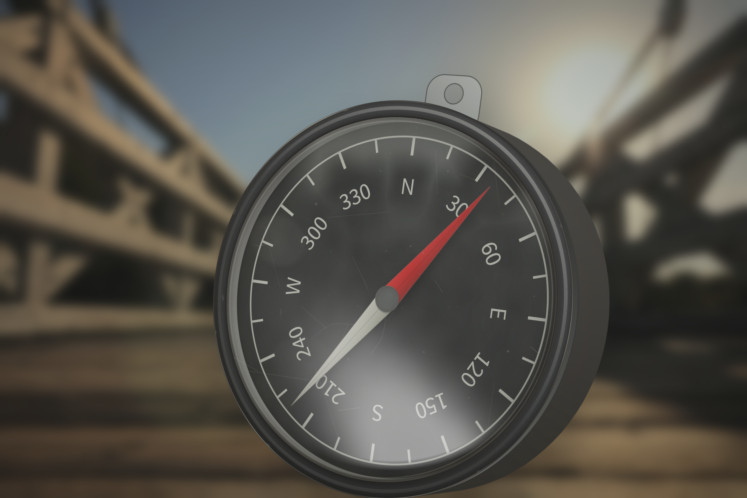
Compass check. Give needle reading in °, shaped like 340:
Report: 37.5
